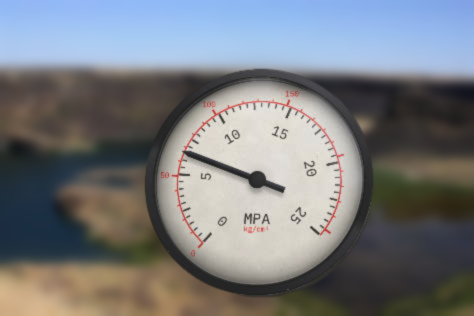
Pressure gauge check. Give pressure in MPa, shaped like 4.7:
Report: 6.5
